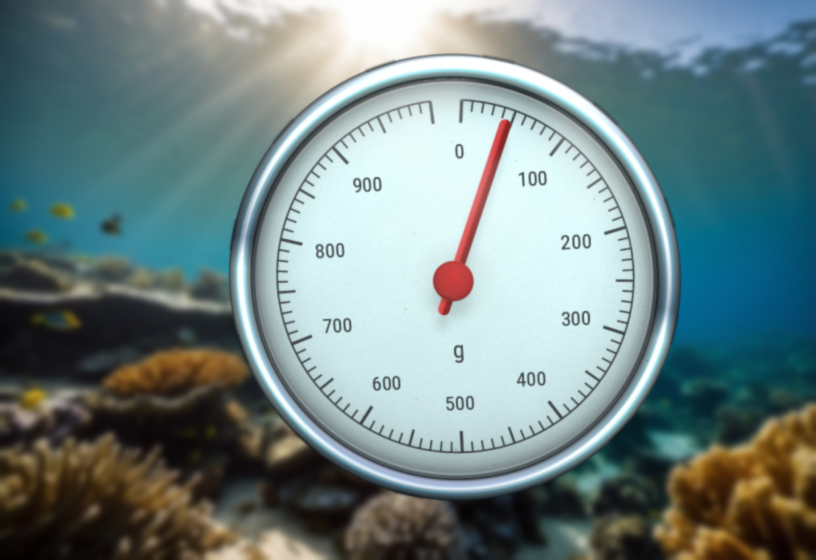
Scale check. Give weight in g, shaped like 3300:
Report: 45
